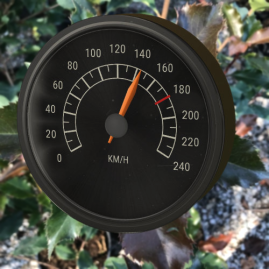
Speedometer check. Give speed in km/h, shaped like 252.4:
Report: 145
